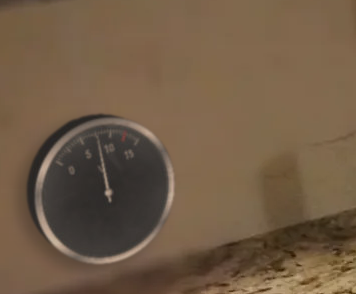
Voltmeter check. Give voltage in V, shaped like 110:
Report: 7.5
